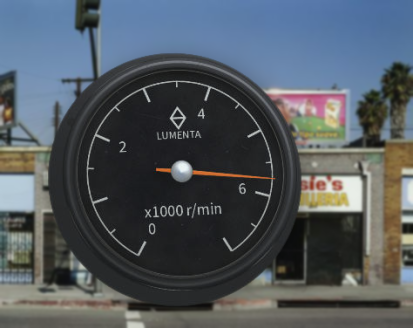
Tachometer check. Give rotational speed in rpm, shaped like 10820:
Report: 5750
